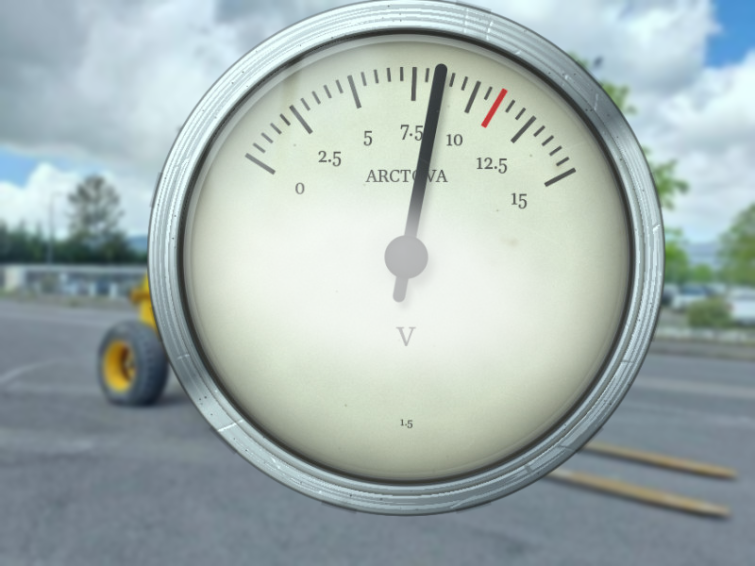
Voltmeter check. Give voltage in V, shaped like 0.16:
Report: 8.5
